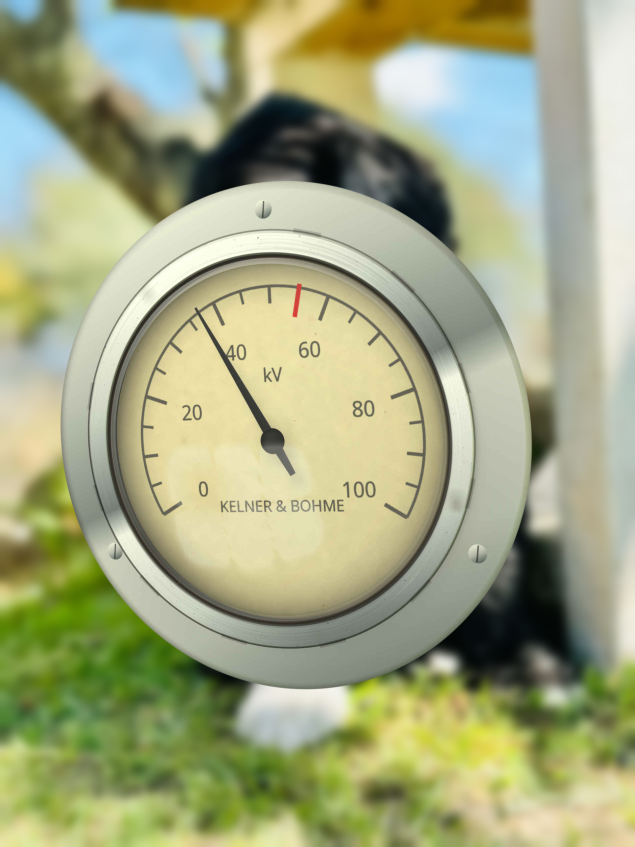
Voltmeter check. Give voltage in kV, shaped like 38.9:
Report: 37.5
